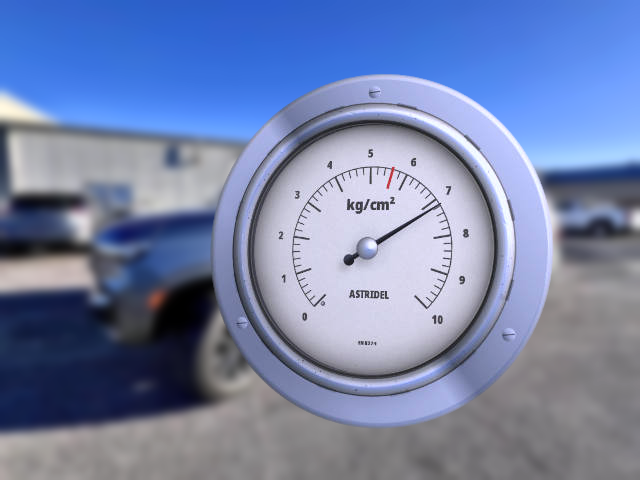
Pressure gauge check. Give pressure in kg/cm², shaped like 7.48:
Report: 7.2
